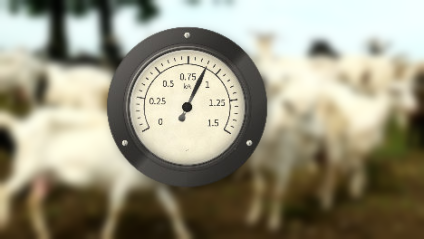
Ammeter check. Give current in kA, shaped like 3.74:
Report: 0.9
